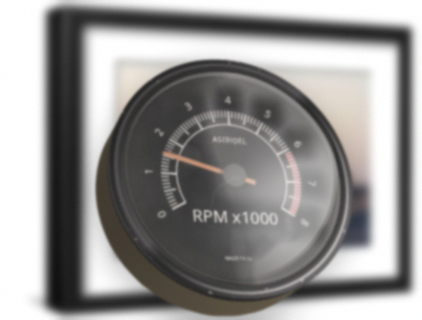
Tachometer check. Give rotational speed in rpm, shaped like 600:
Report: 1500
